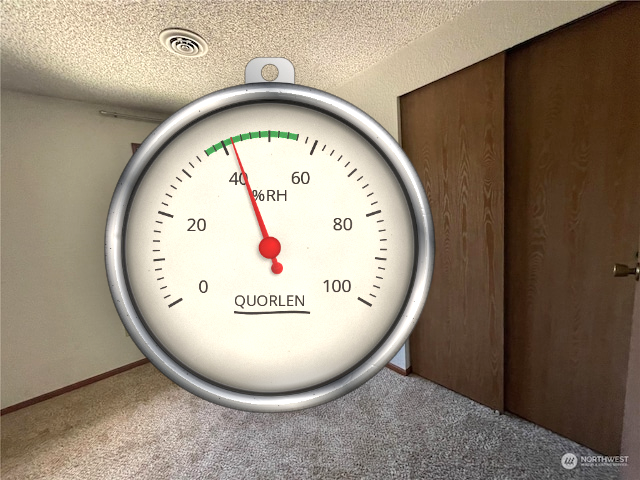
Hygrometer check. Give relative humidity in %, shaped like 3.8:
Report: 42
